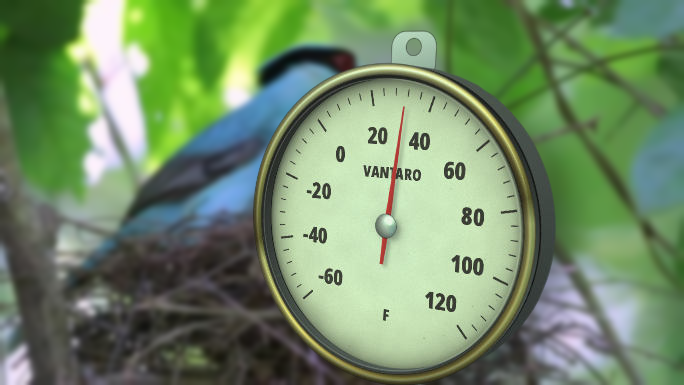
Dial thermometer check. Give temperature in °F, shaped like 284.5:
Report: 32
